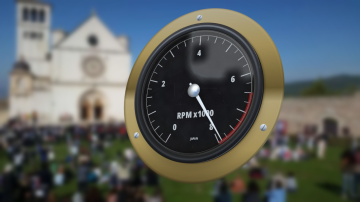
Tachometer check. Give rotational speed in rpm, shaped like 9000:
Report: 7875
